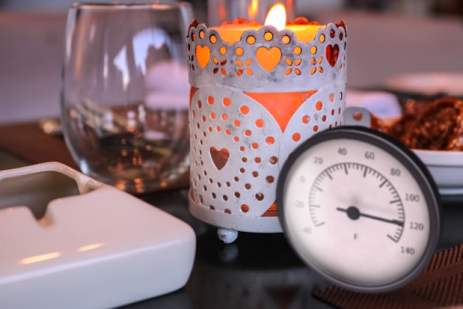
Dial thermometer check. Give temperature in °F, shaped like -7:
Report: 120
